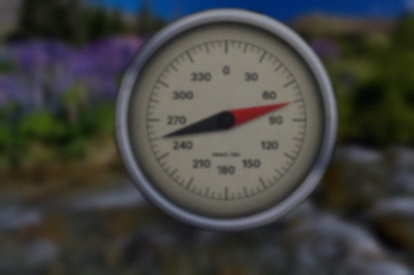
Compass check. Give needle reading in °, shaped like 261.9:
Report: 75
